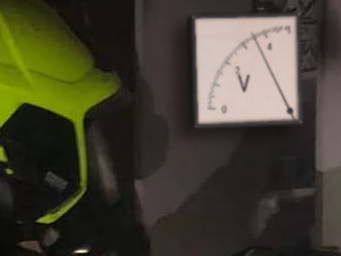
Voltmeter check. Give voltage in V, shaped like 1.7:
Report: 3.5
